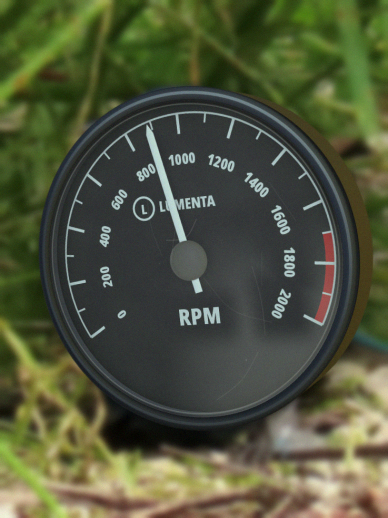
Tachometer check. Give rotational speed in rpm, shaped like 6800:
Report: 900
